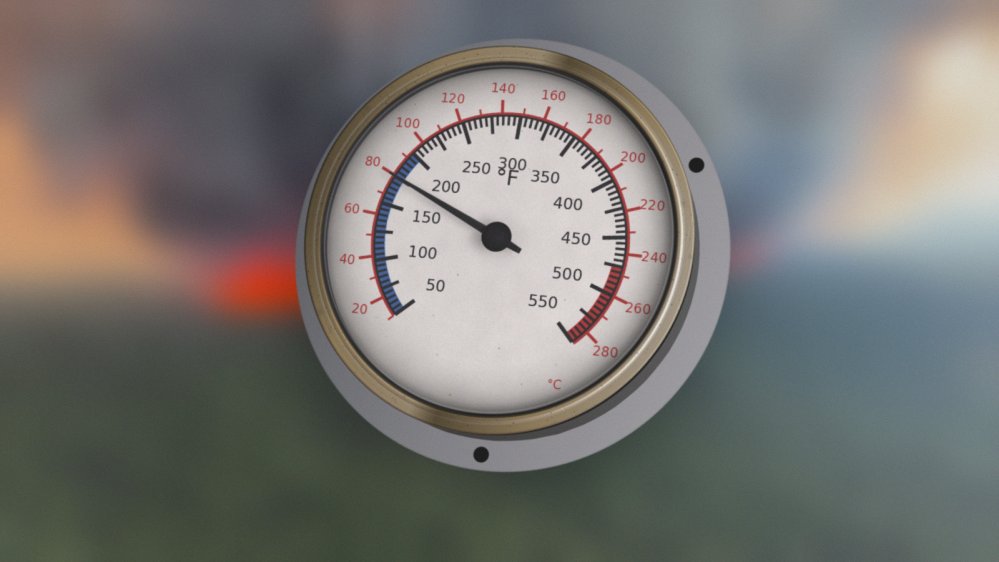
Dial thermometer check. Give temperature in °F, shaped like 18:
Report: 175
